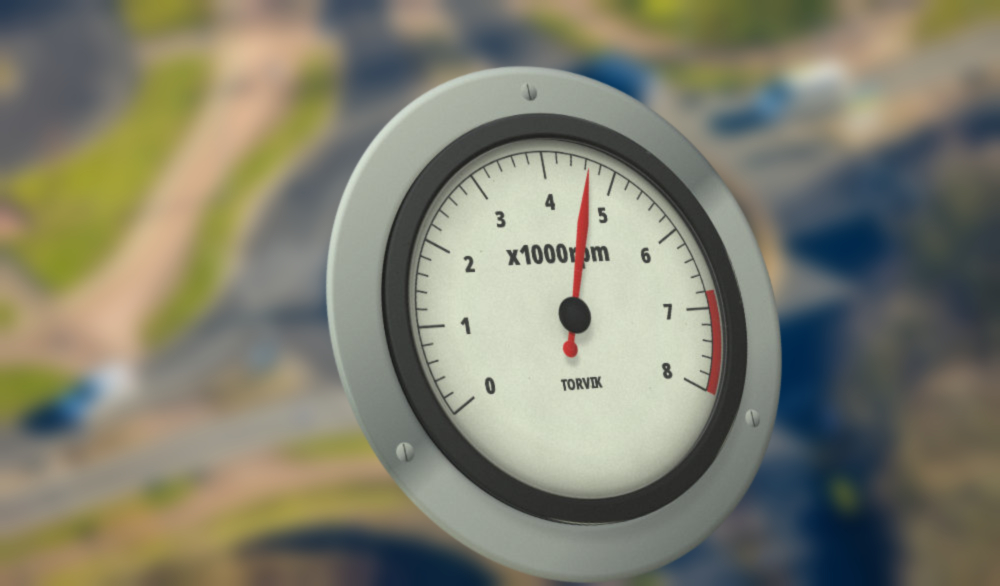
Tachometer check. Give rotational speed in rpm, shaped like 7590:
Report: 4600
